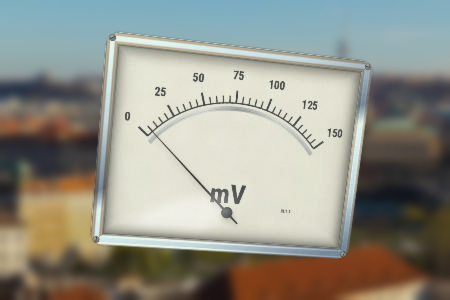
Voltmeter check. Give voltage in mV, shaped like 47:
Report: 5
